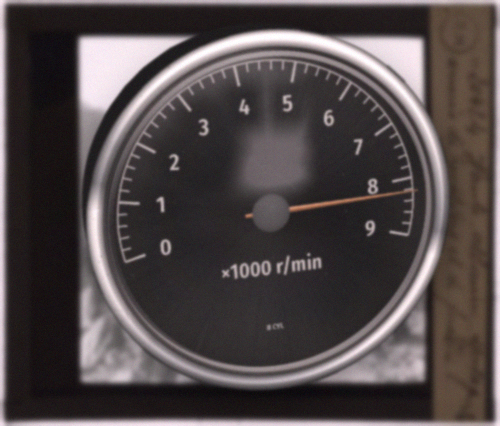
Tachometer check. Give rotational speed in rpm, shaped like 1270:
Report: 8200
